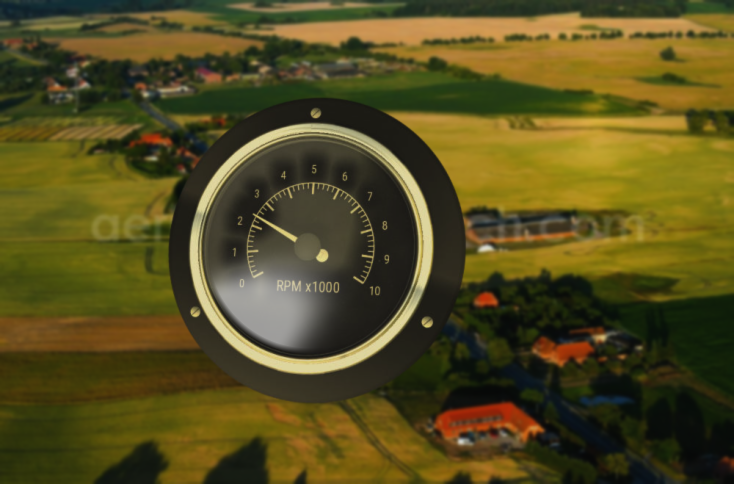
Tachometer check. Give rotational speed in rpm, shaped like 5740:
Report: 2400
